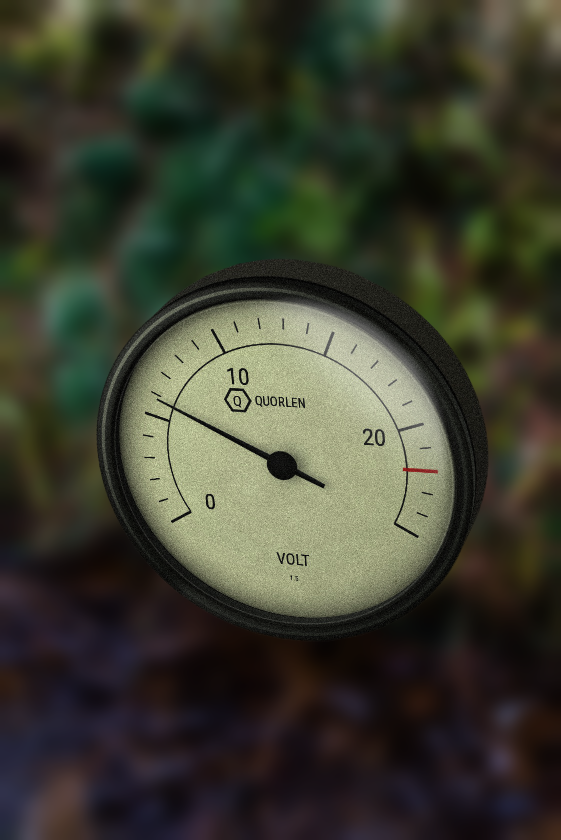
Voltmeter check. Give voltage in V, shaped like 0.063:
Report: 6
